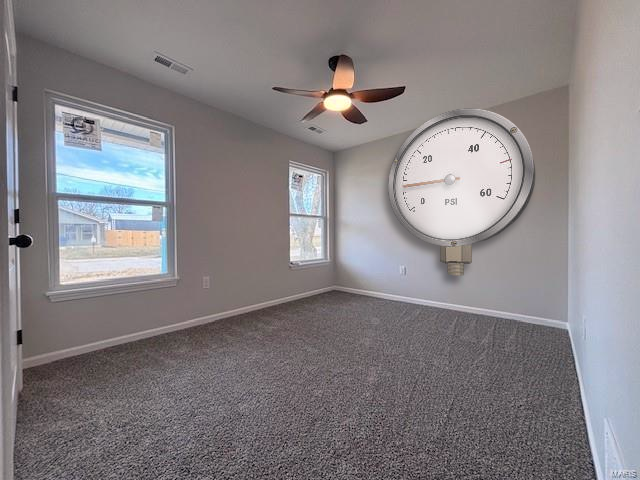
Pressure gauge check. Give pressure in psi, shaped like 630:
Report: 8
